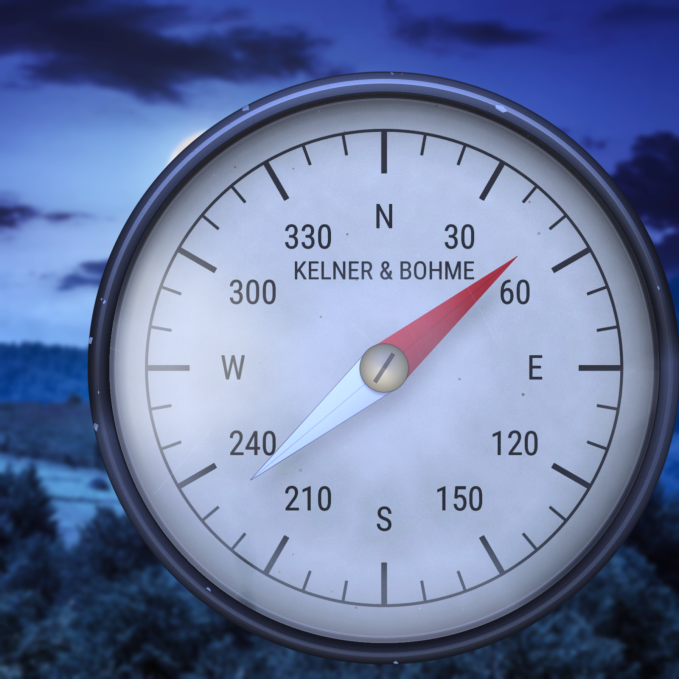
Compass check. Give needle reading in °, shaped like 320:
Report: 50
